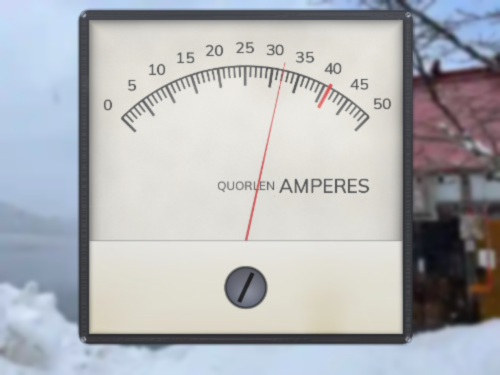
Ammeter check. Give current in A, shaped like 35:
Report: 32
